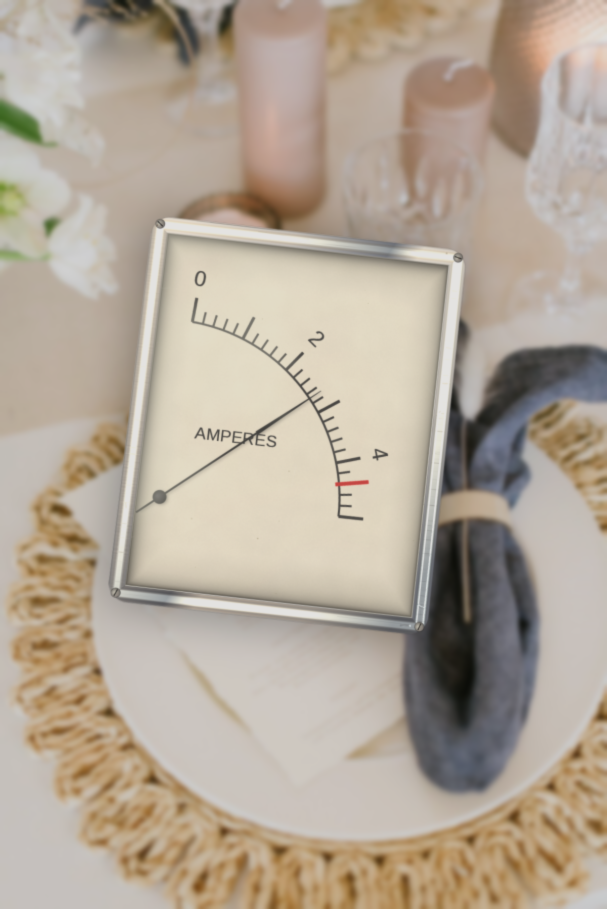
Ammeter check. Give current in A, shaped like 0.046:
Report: 2.7
